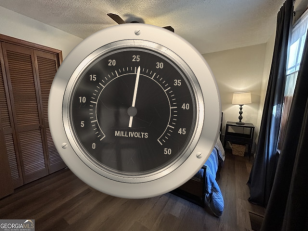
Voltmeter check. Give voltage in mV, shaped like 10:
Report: 26
